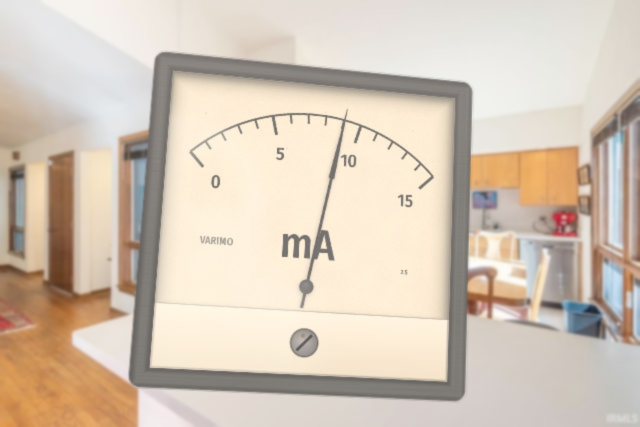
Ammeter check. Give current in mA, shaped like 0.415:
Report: 9
